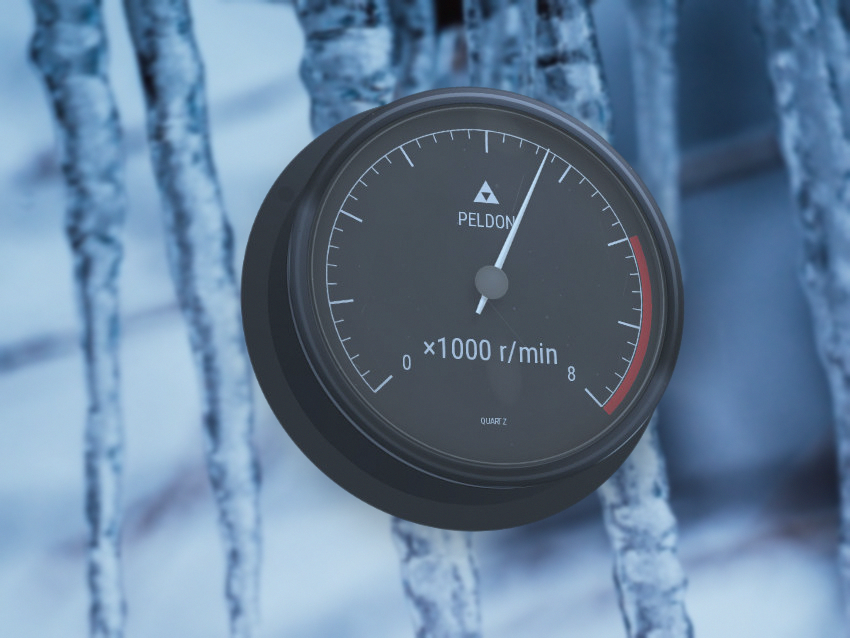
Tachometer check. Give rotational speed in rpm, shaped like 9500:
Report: 4700
